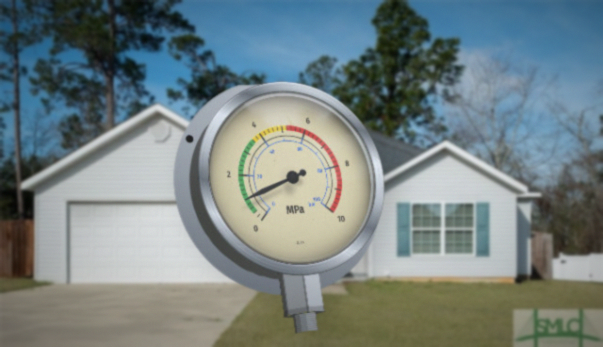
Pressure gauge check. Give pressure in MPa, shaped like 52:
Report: 1
